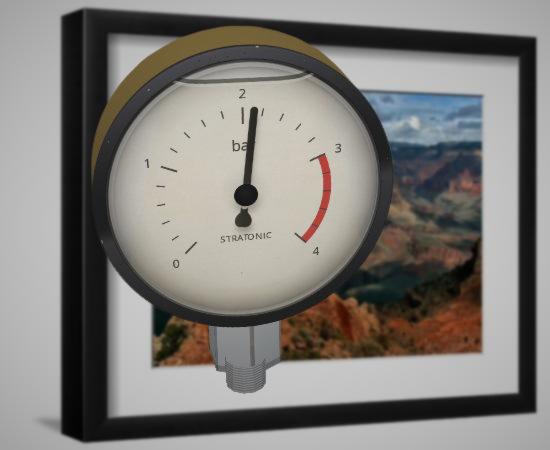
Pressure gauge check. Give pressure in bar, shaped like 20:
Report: 2.1
